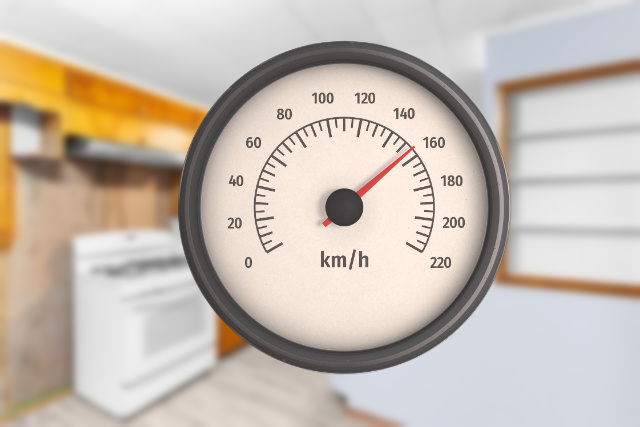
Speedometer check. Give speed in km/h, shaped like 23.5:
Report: 155
